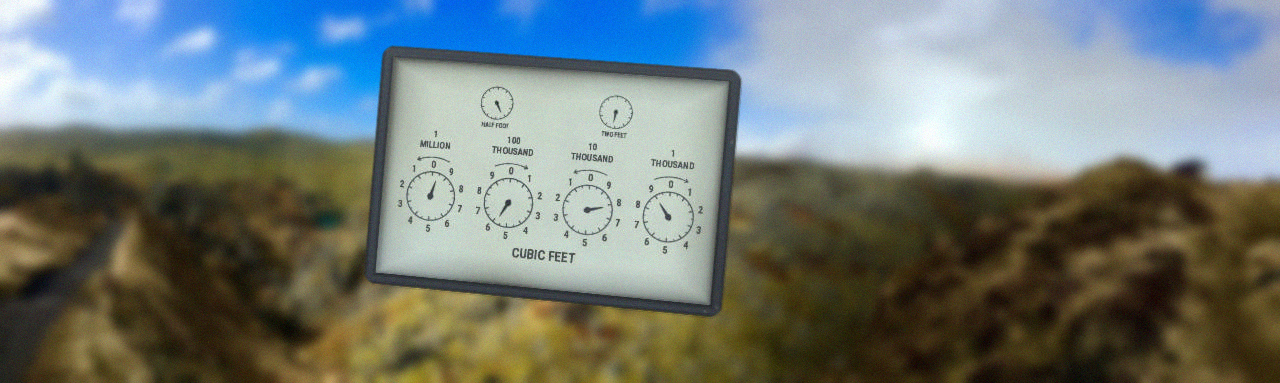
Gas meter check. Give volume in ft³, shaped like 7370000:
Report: 957900
